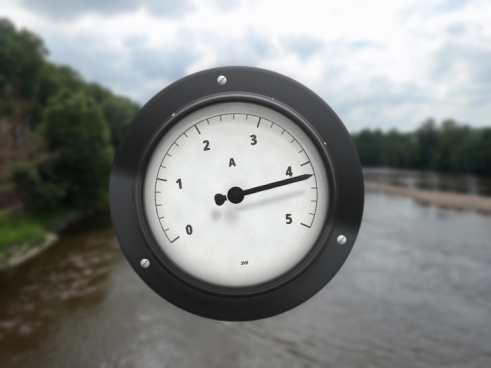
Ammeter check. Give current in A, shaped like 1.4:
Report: 4.2
